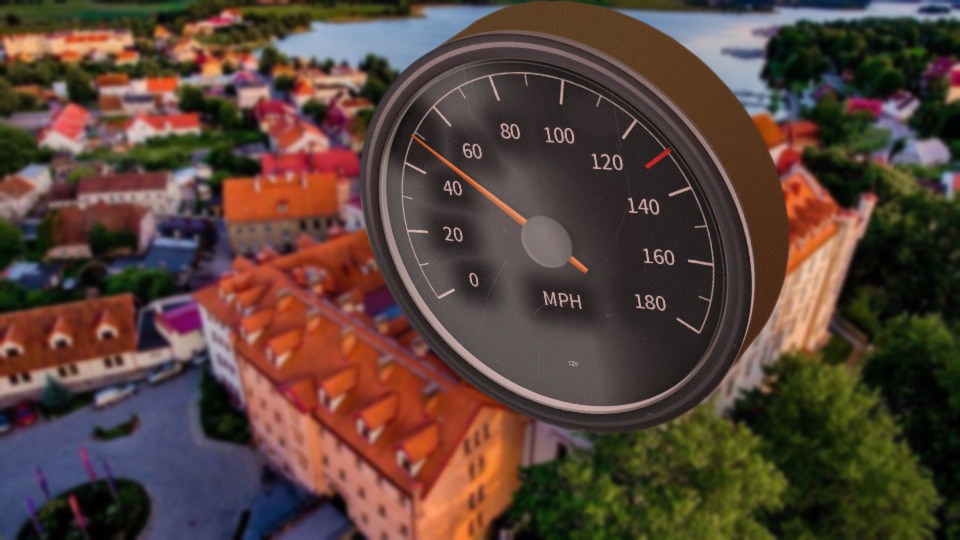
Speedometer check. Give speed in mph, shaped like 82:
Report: 50
